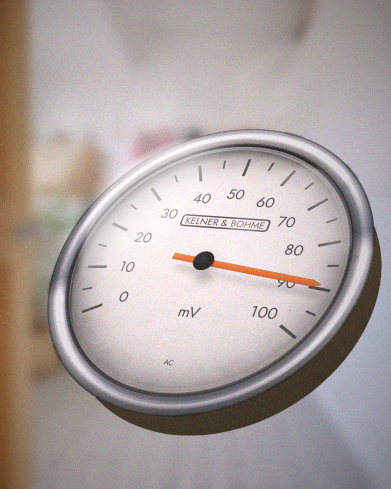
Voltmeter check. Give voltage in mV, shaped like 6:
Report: 90
